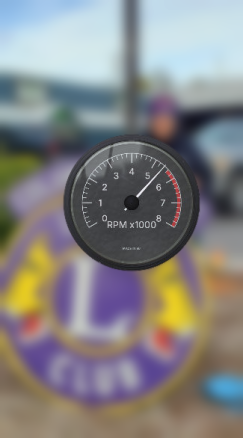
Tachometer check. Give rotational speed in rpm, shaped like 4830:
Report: 5400
